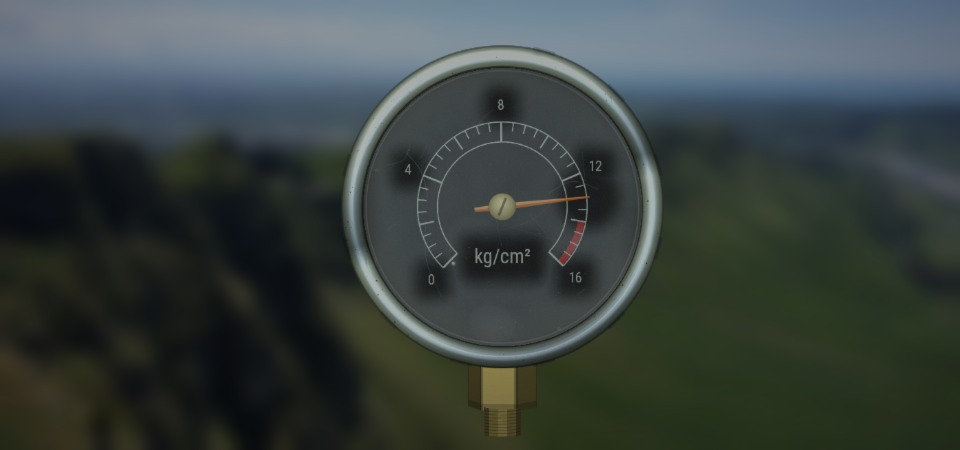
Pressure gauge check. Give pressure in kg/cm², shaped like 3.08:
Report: 13
